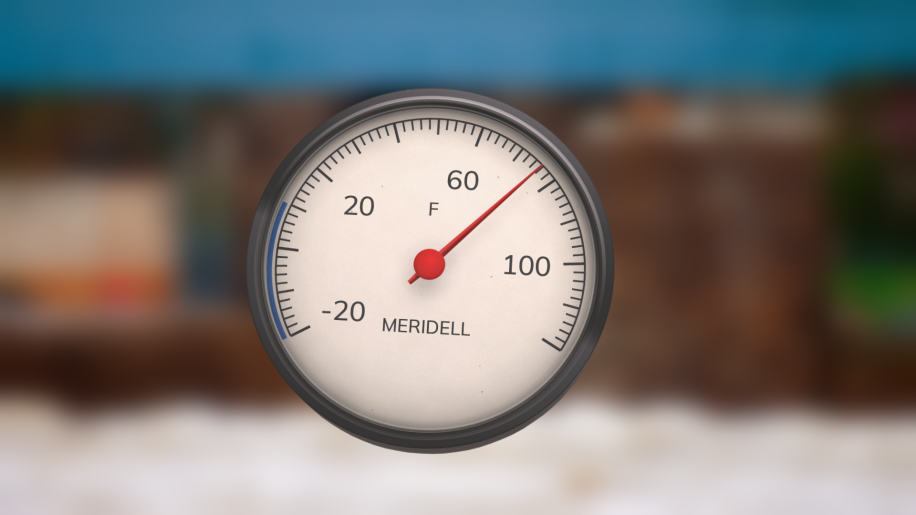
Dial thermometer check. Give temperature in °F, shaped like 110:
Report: 76
